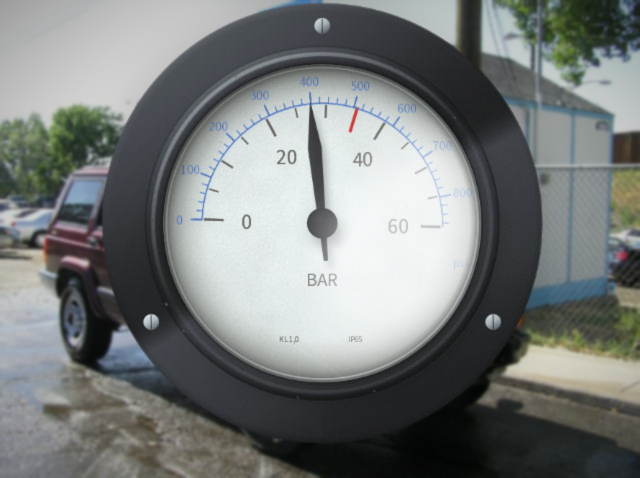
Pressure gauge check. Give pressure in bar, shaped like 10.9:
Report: 27.5
